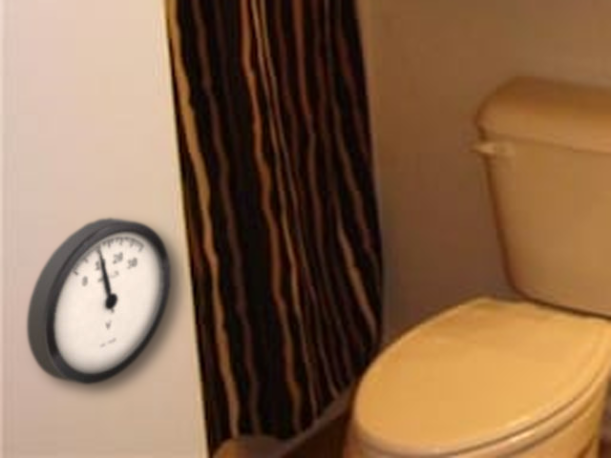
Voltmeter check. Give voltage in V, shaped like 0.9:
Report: 10
